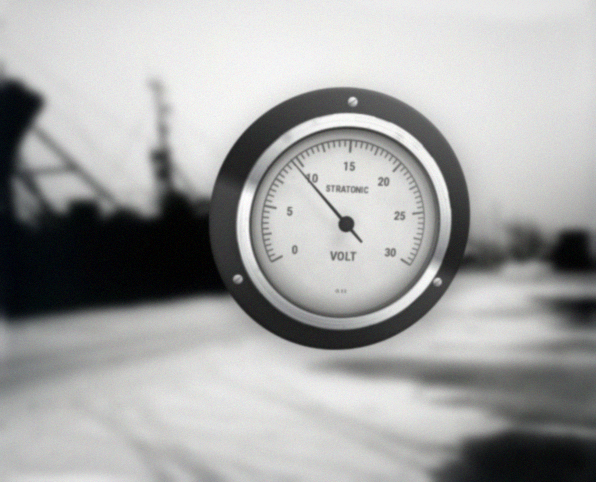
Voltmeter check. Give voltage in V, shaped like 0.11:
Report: 9.5
